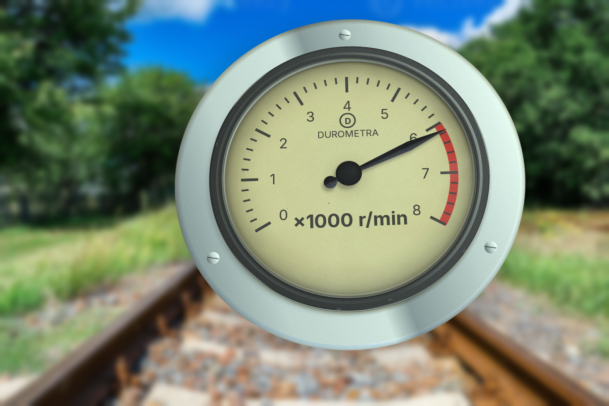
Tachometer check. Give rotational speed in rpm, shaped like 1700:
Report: 6200
